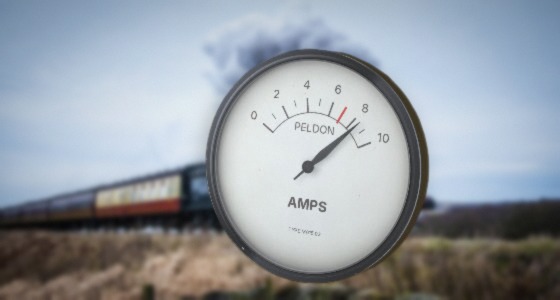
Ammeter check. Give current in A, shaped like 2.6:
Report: 8.5
